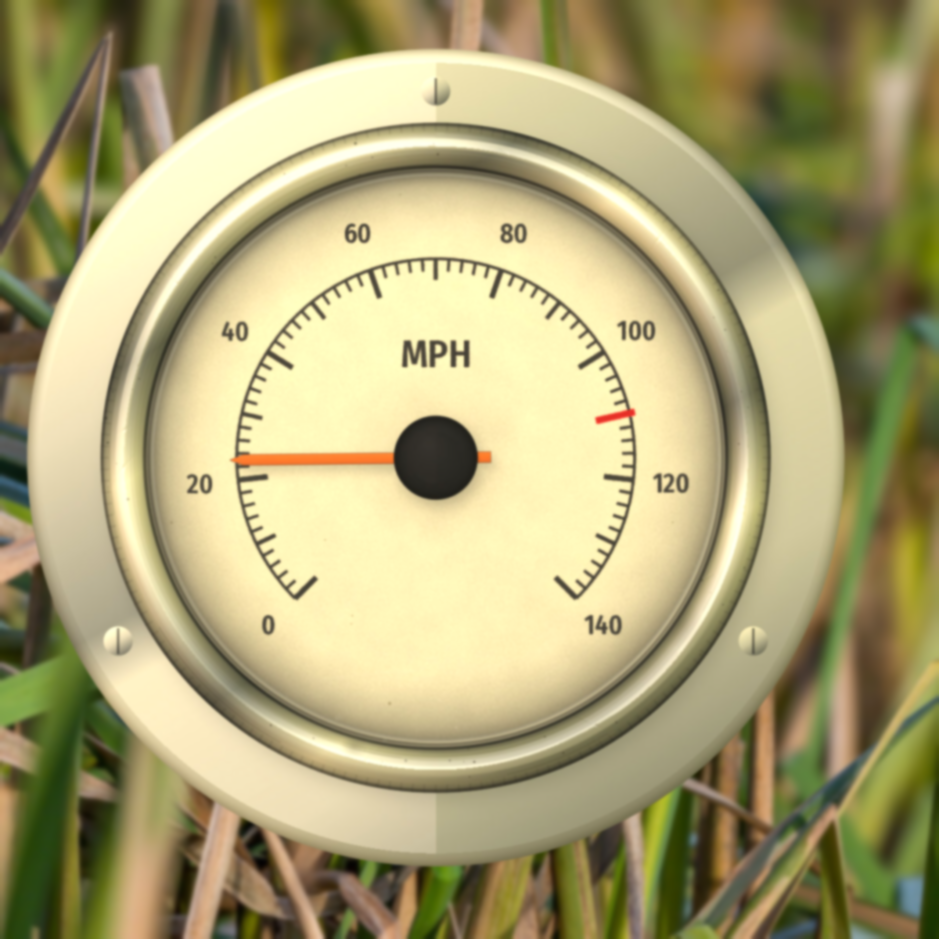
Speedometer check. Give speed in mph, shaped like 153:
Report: 23
